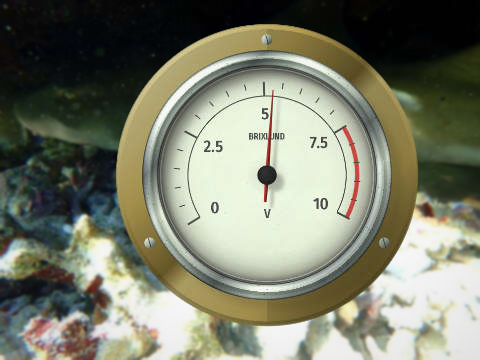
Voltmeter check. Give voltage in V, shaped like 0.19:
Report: 5.25
